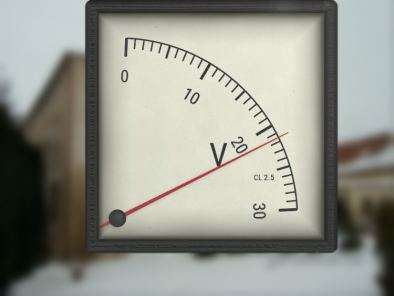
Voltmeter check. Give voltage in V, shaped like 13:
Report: 21.5
